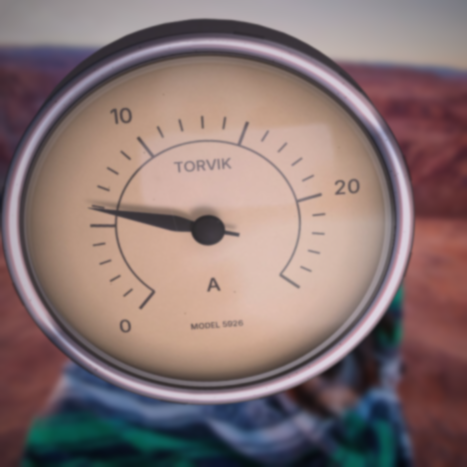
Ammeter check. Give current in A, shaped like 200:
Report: 6
